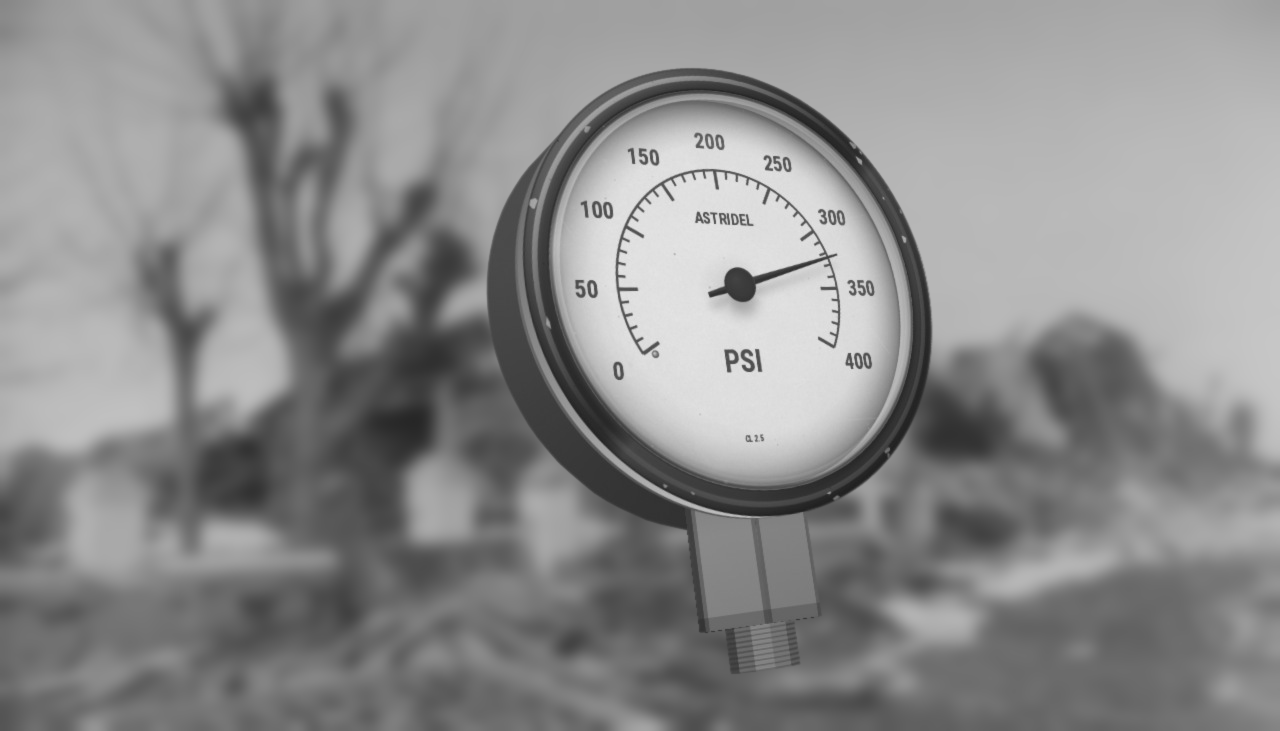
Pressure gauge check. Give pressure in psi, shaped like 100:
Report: 325
